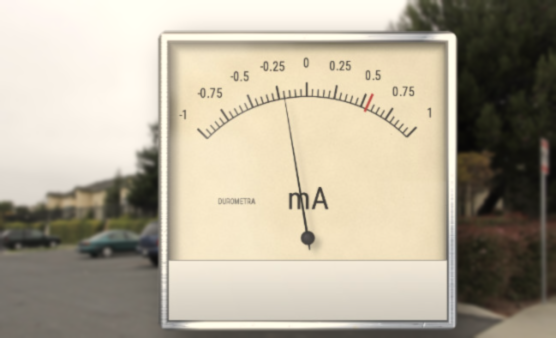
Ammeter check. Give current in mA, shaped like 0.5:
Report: -0.2
